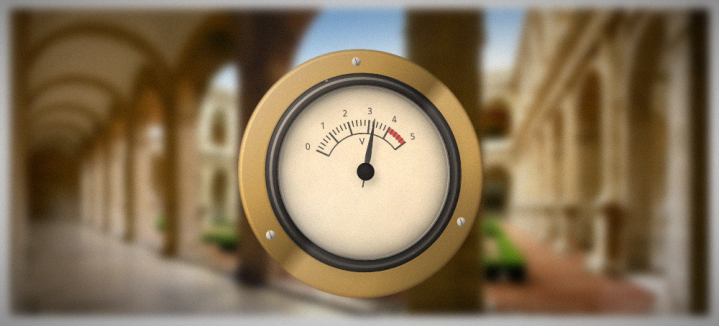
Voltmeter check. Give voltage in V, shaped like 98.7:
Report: 3.2
